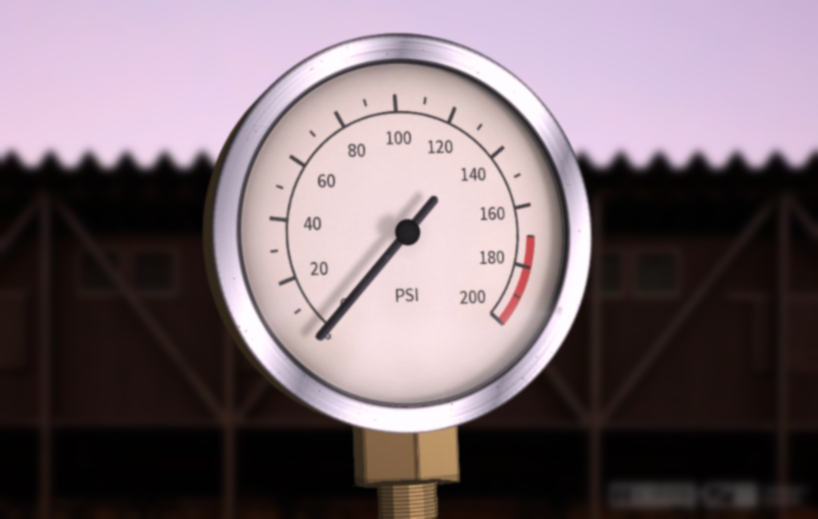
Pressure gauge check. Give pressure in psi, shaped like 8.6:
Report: 0
